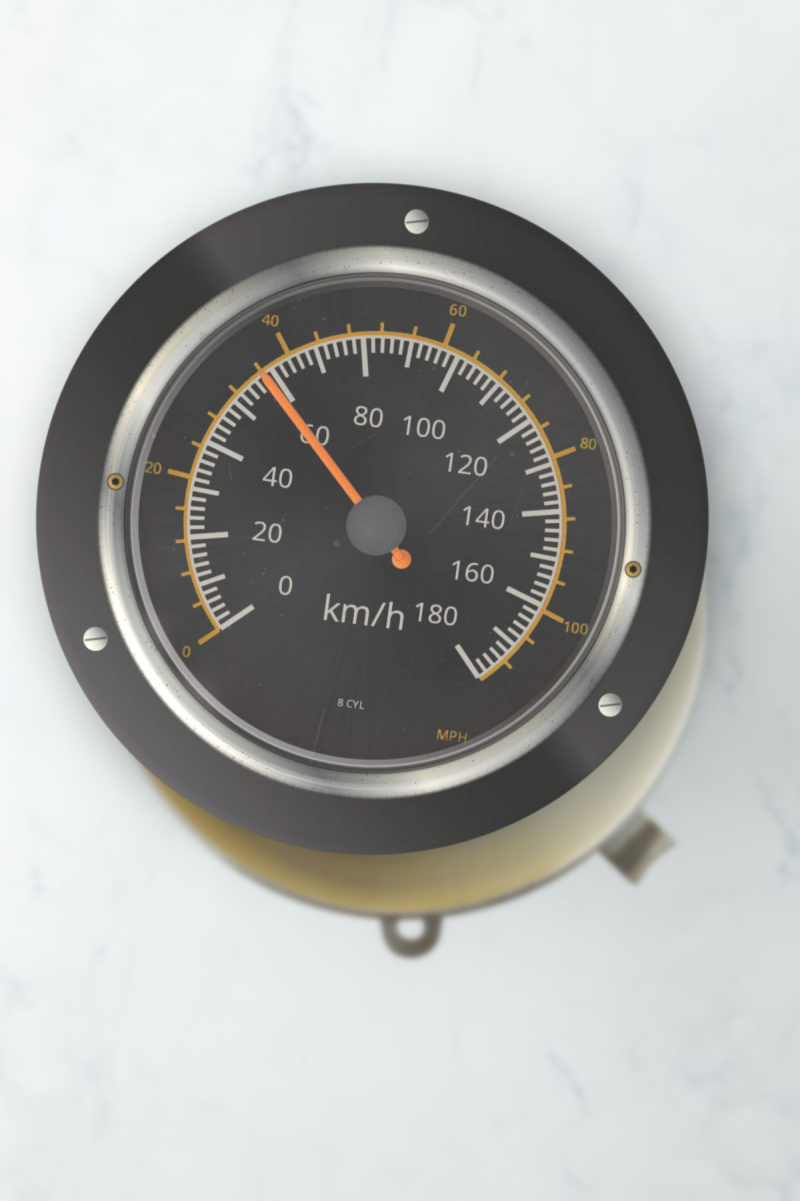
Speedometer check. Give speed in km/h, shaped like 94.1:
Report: 58
